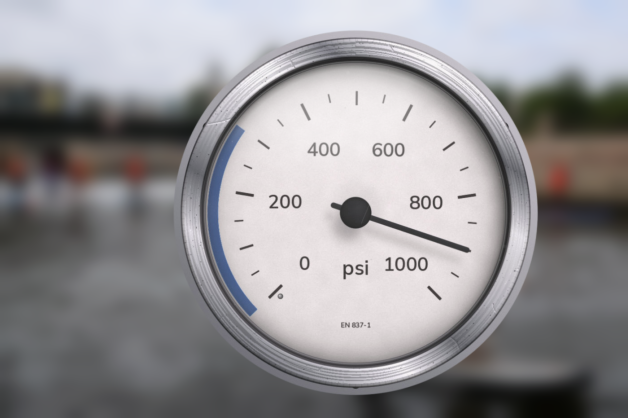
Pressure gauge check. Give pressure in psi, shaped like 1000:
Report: 900
